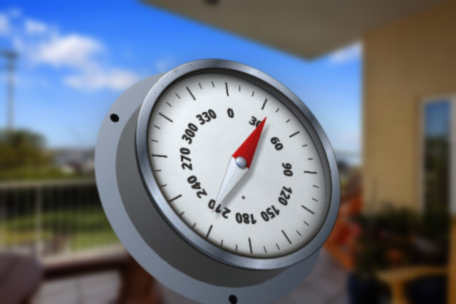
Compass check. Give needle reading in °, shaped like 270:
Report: 35
